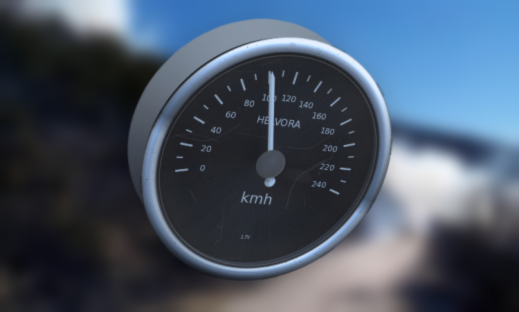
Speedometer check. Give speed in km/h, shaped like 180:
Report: 100
